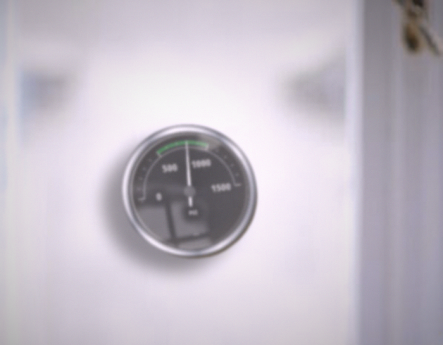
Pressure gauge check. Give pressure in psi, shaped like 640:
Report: 800
